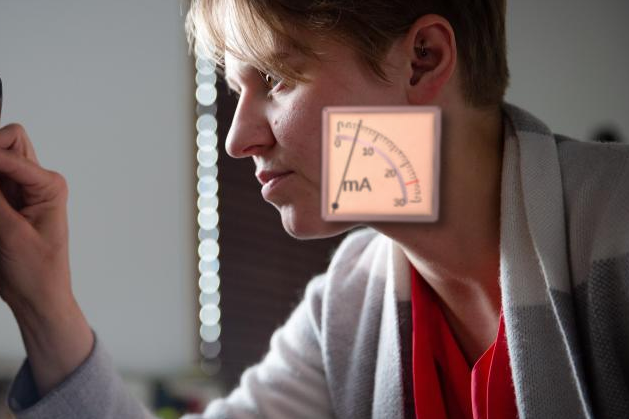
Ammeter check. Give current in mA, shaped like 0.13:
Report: 5
